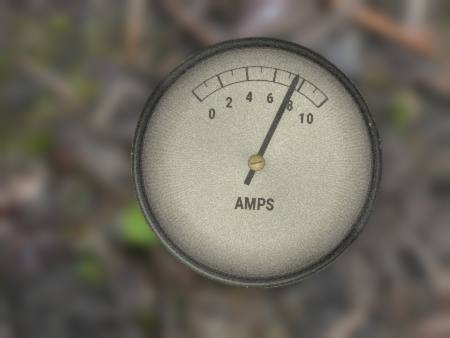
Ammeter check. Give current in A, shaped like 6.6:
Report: 7.5
